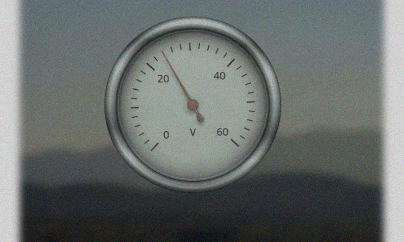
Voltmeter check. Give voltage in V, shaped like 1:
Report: 24
